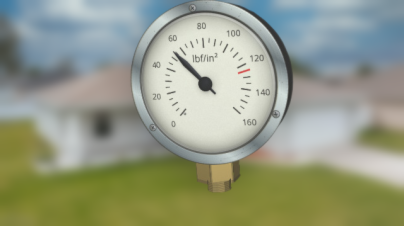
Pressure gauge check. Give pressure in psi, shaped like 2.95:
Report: 55
